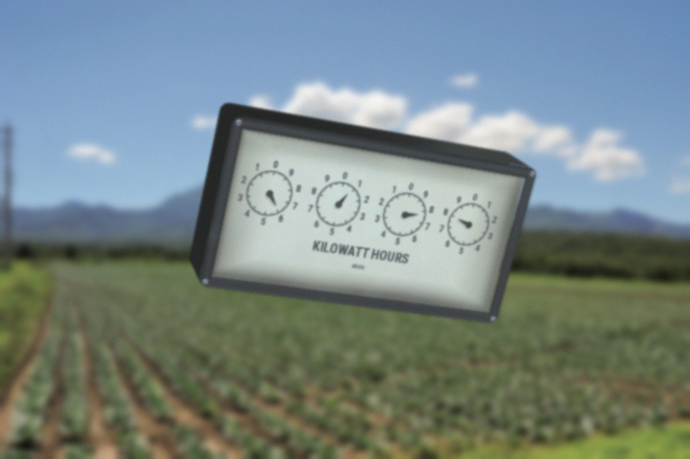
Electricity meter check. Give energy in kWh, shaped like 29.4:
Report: 6078
